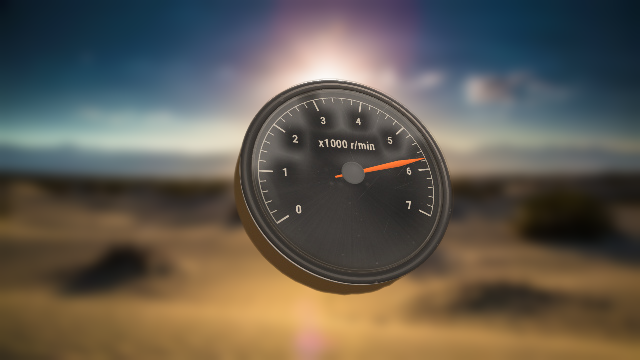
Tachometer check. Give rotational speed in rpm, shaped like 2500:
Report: 5800
